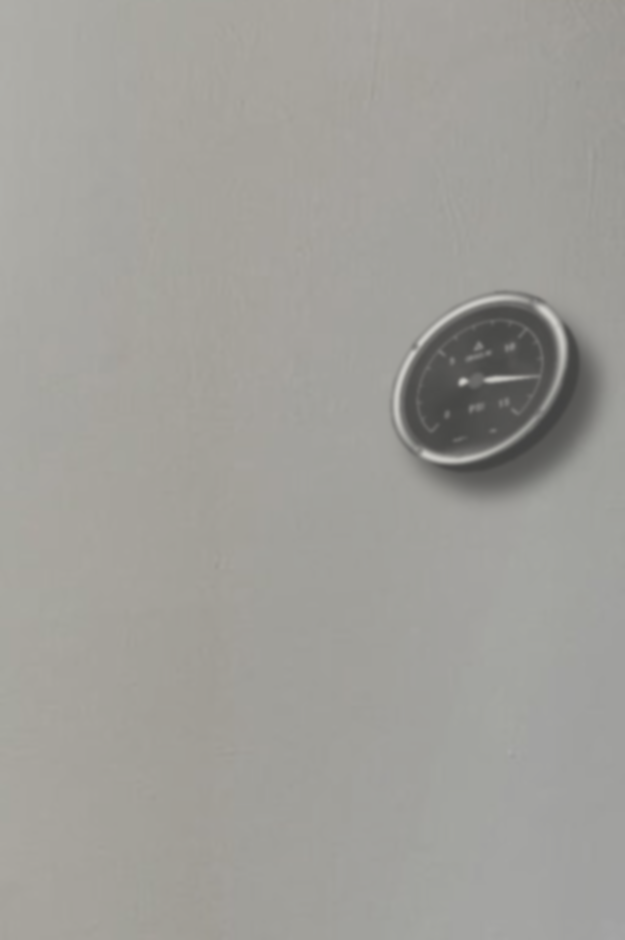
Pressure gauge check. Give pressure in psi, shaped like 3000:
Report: 13
